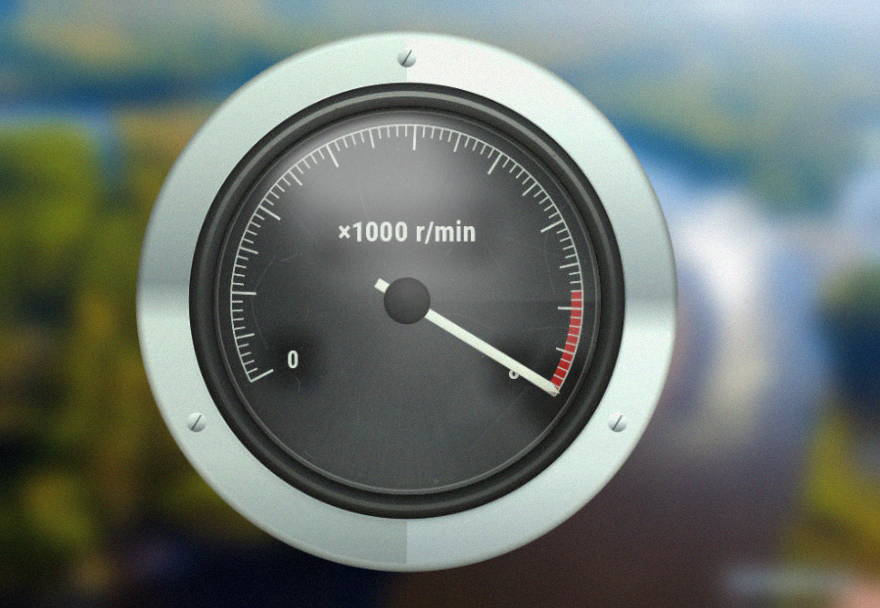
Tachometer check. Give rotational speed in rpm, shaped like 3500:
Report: 7950
